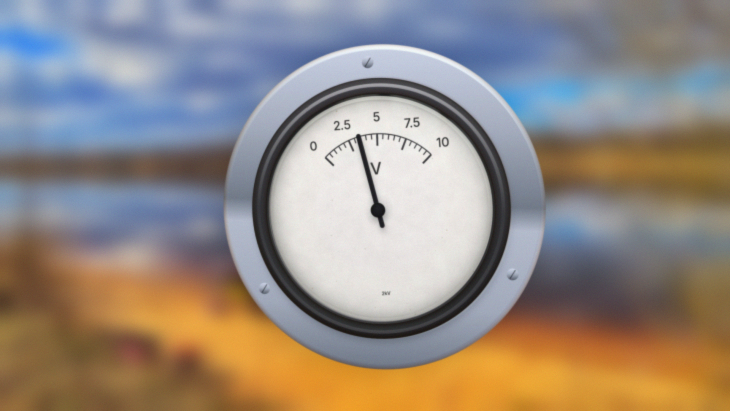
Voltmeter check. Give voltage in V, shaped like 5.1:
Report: 3.5
